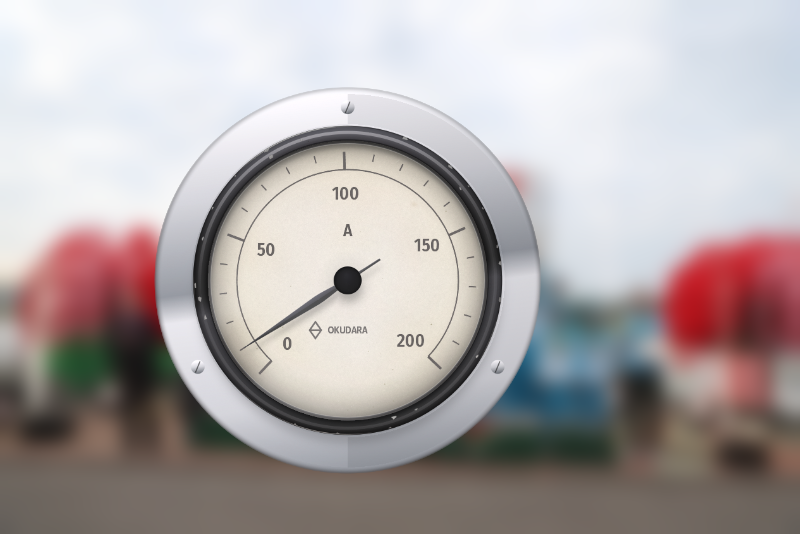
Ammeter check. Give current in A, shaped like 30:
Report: 10
